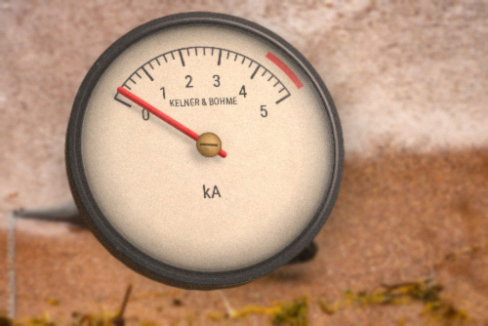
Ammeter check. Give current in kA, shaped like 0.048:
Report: 0.2
